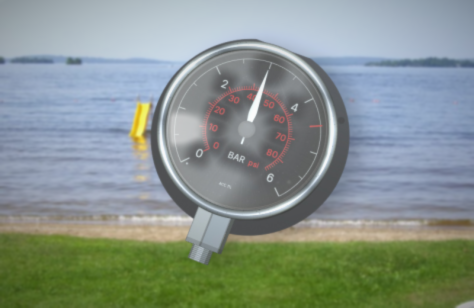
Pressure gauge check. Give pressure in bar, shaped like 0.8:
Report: 3
